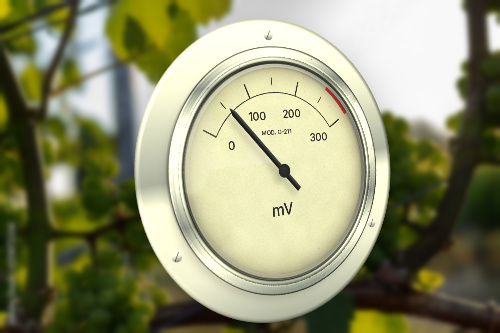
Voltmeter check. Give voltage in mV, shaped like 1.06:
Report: 50
